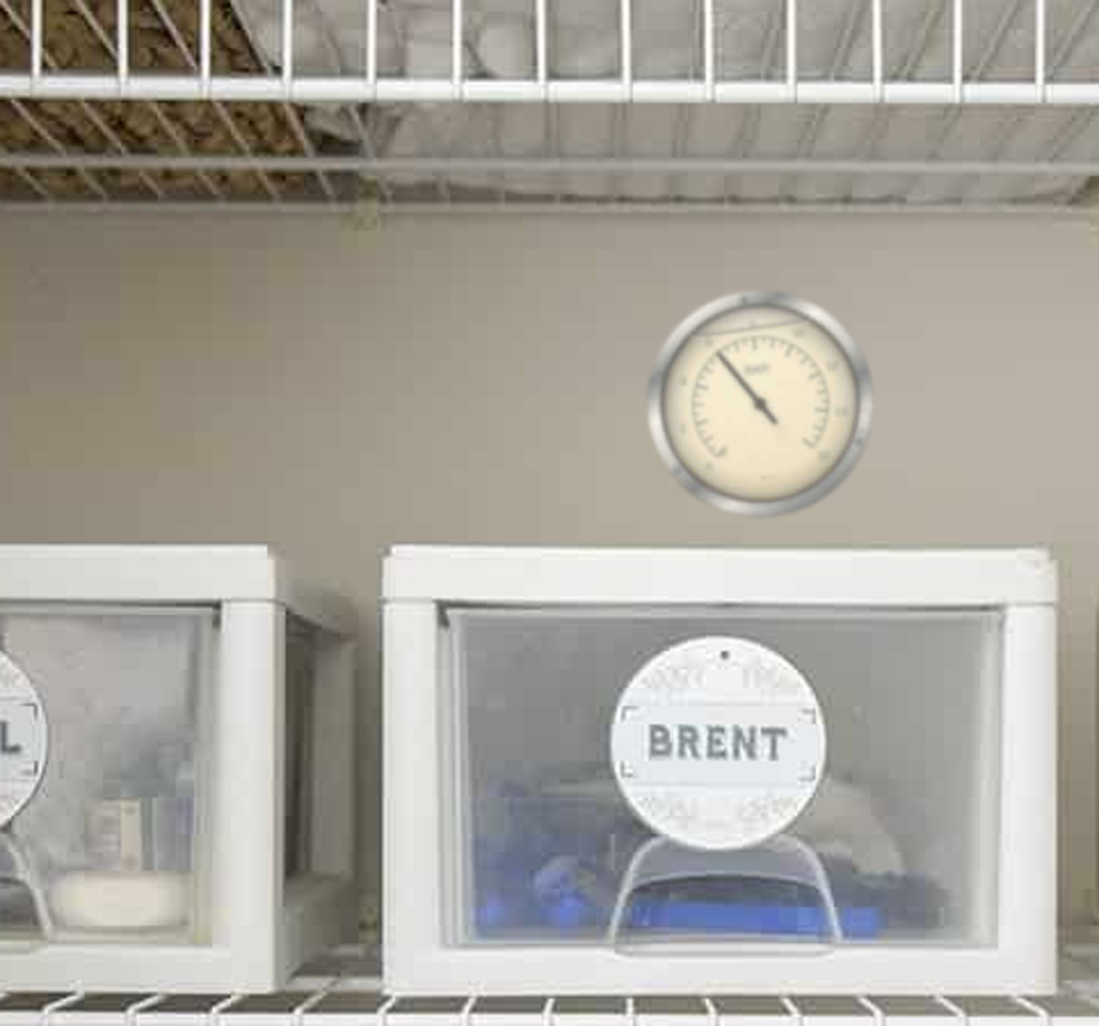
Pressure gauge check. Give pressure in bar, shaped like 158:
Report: 6
